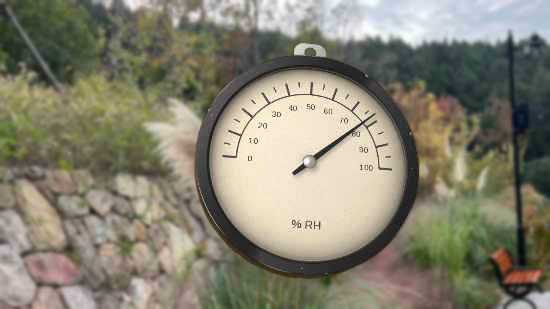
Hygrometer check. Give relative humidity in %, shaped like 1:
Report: 77.5
